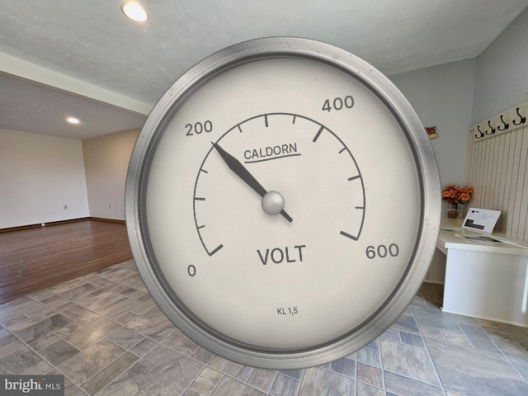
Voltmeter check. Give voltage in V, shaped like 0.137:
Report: 200
